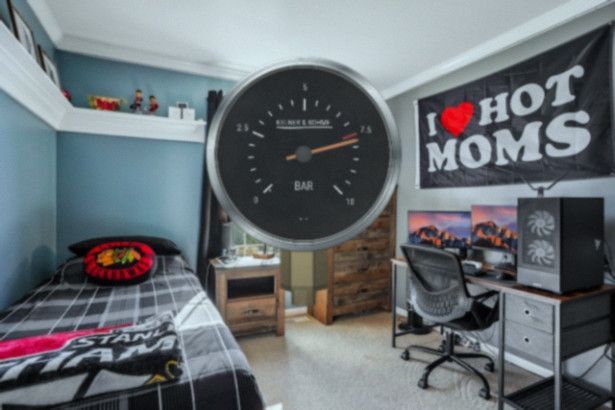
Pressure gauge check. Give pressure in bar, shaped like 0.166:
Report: 7.75
